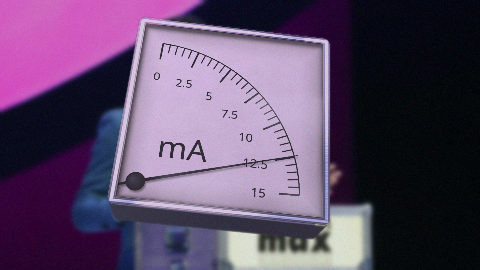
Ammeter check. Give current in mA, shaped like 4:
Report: 12.5
